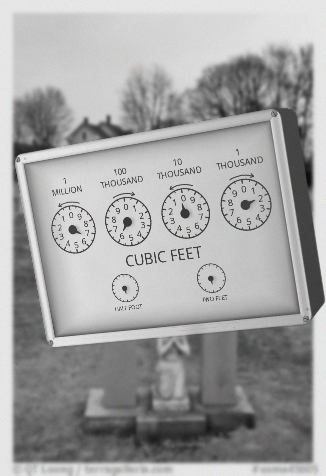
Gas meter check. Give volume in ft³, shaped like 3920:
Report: 660200
